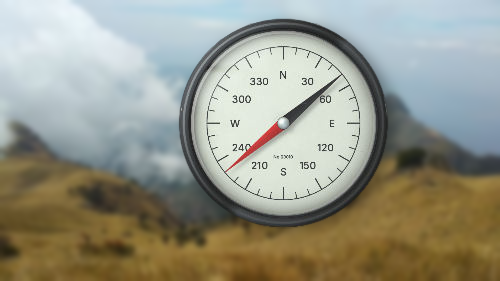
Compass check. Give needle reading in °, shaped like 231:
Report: 230
